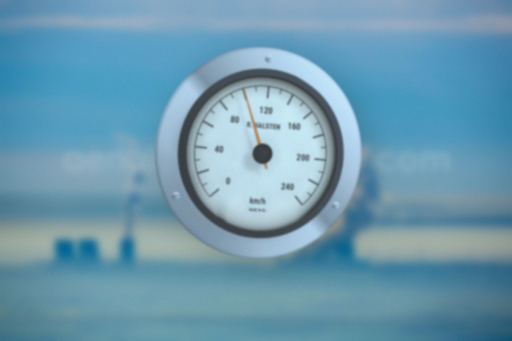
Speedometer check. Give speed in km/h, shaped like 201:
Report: 100
